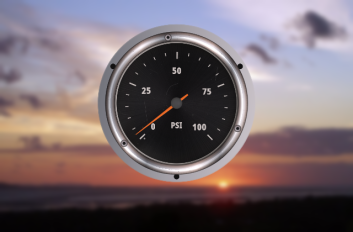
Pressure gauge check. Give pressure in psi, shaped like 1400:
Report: 2.5
